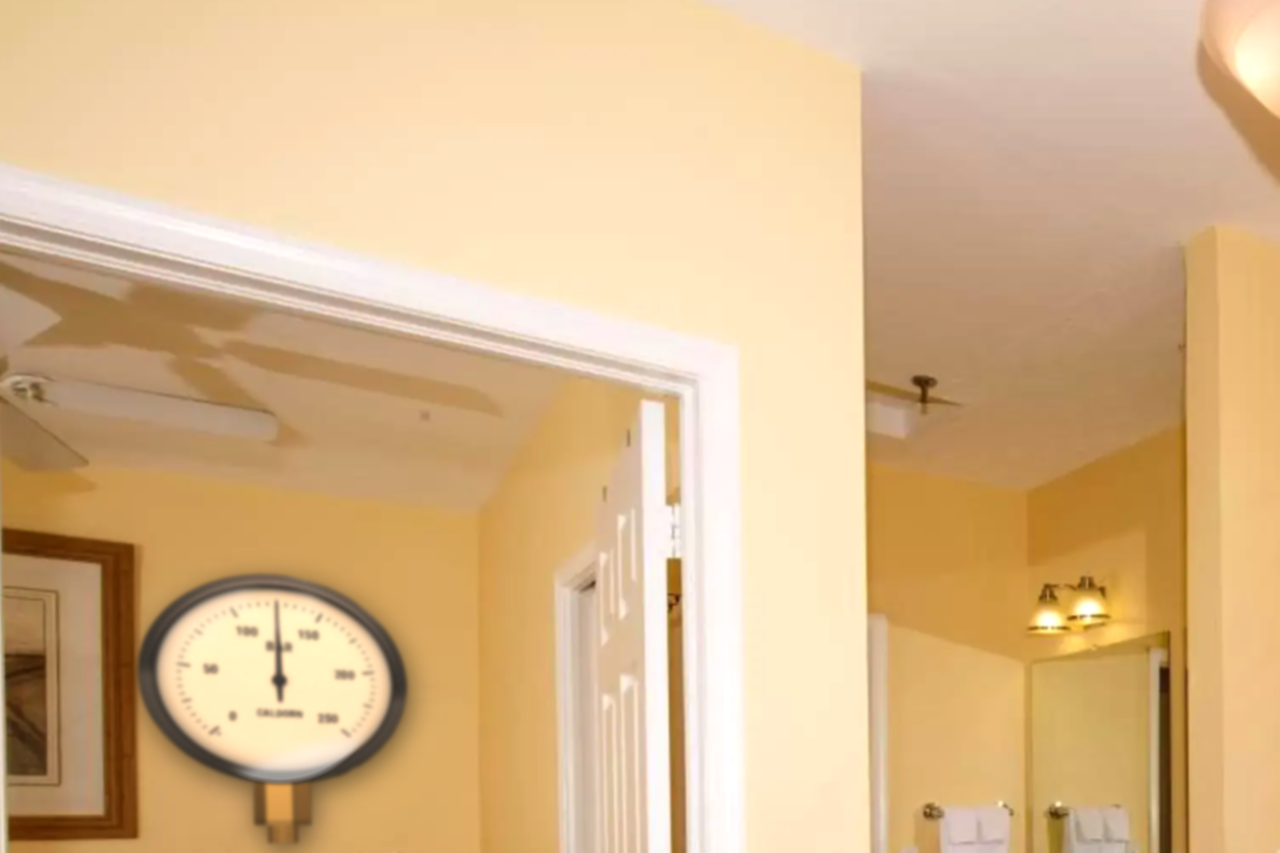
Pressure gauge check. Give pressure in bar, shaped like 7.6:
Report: 125
